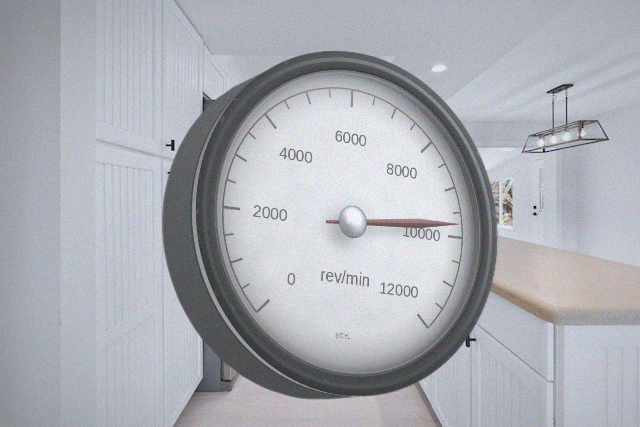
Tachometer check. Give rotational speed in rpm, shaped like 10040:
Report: 9750
